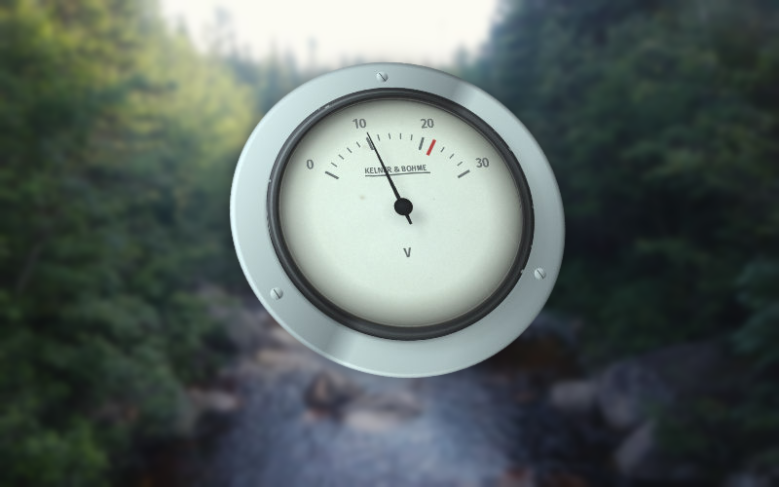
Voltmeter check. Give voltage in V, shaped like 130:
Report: 10
